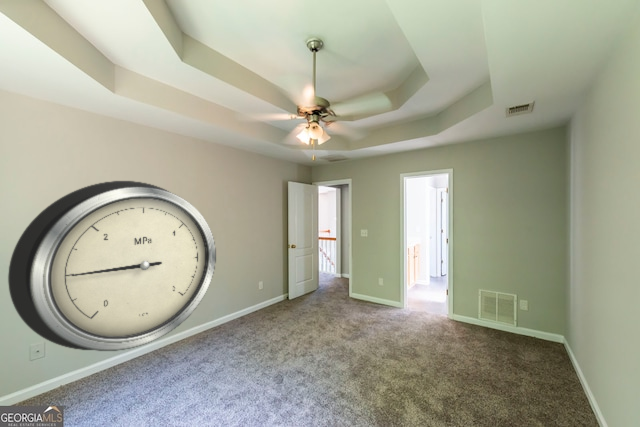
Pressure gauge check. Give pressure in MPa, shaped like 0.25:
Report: 1
